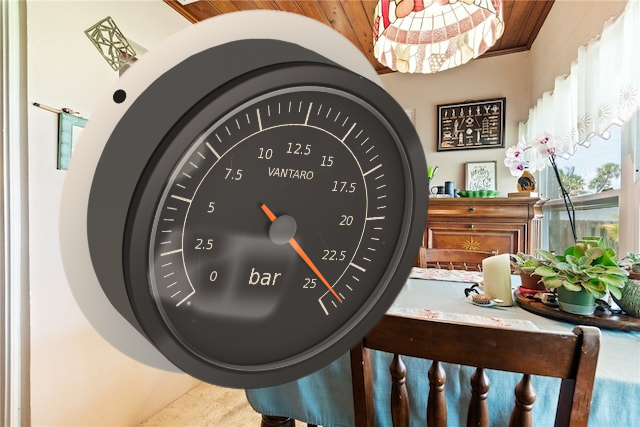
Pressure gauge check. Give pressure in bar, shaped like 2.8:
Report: 24.25
